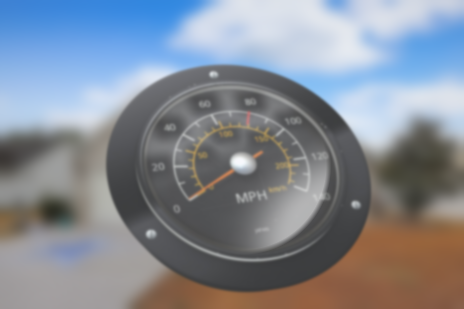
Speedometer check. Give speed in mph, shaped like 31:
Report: 0
